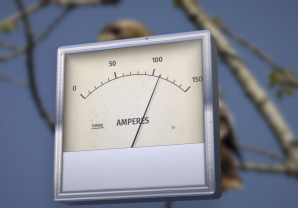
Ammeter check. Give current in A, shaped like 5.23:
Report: 110
